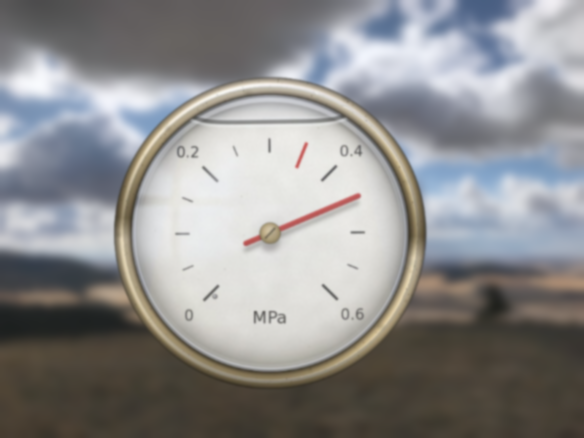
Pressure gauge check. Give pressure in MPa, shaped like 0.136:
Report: 0.45
